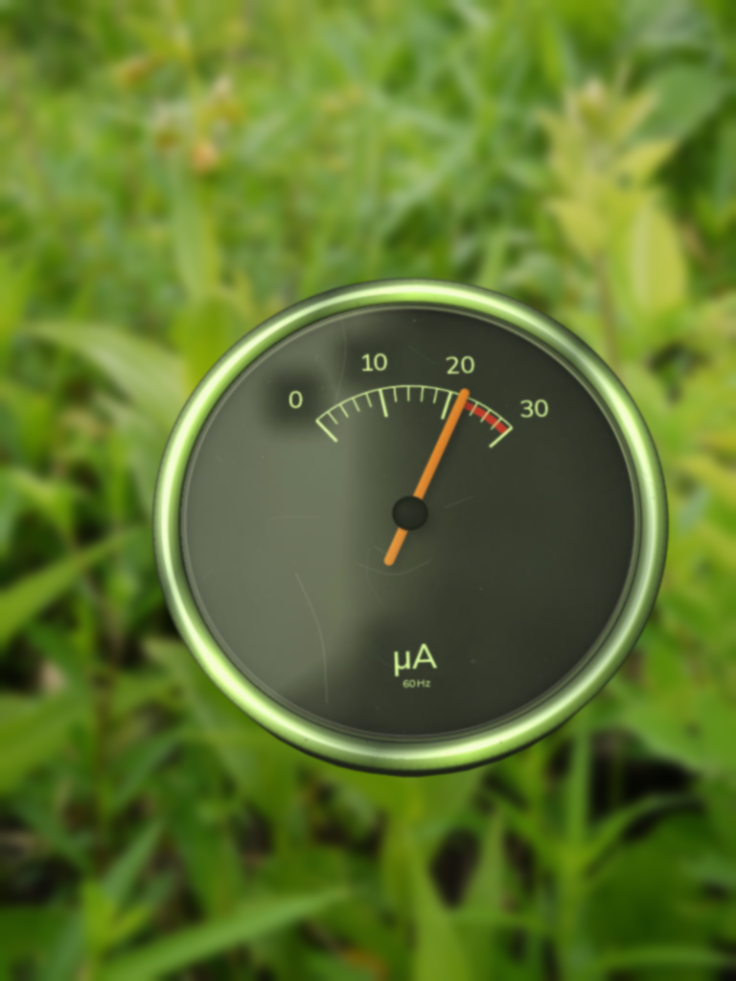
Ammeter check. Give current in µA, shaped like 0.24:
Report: 22
